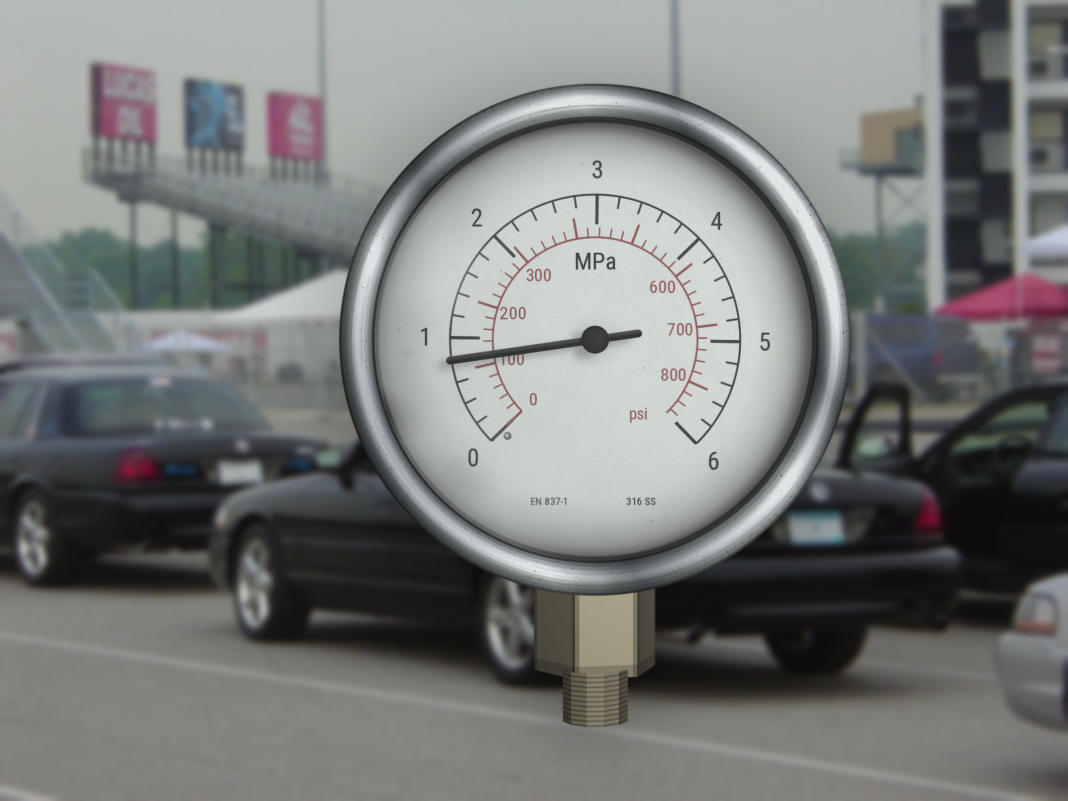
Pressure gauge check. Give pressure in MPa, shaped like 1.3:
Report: 0.8
